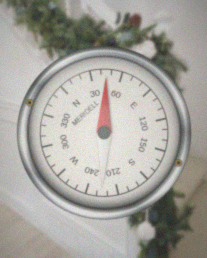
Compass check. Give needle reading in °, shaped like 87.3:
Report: 45
